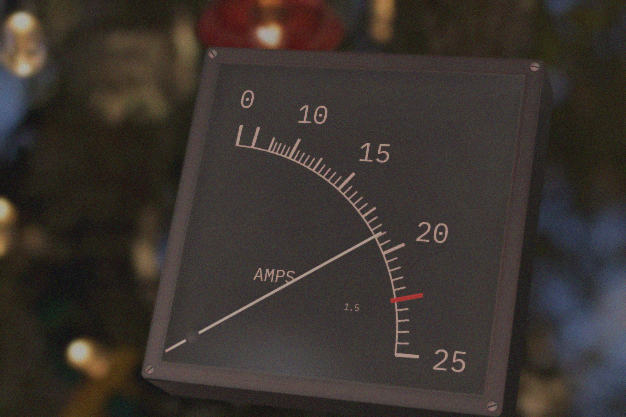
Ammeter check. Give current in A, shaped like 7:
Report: 19
